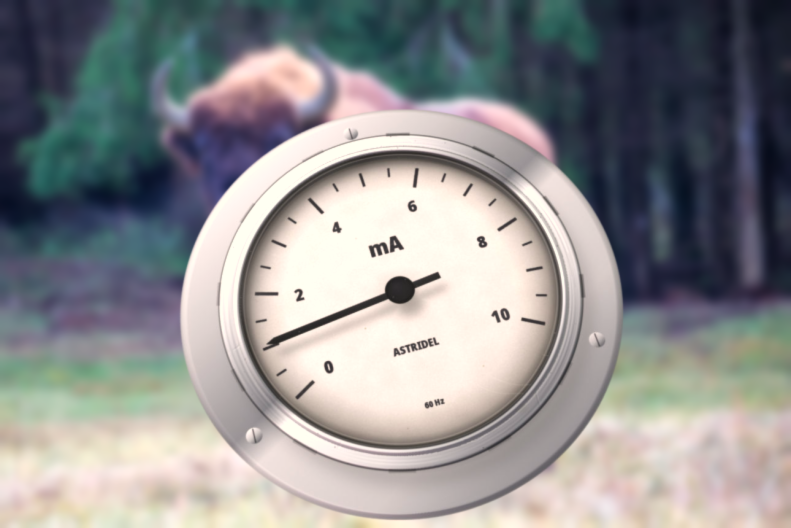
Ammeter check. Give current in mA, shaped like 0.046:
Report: 1
